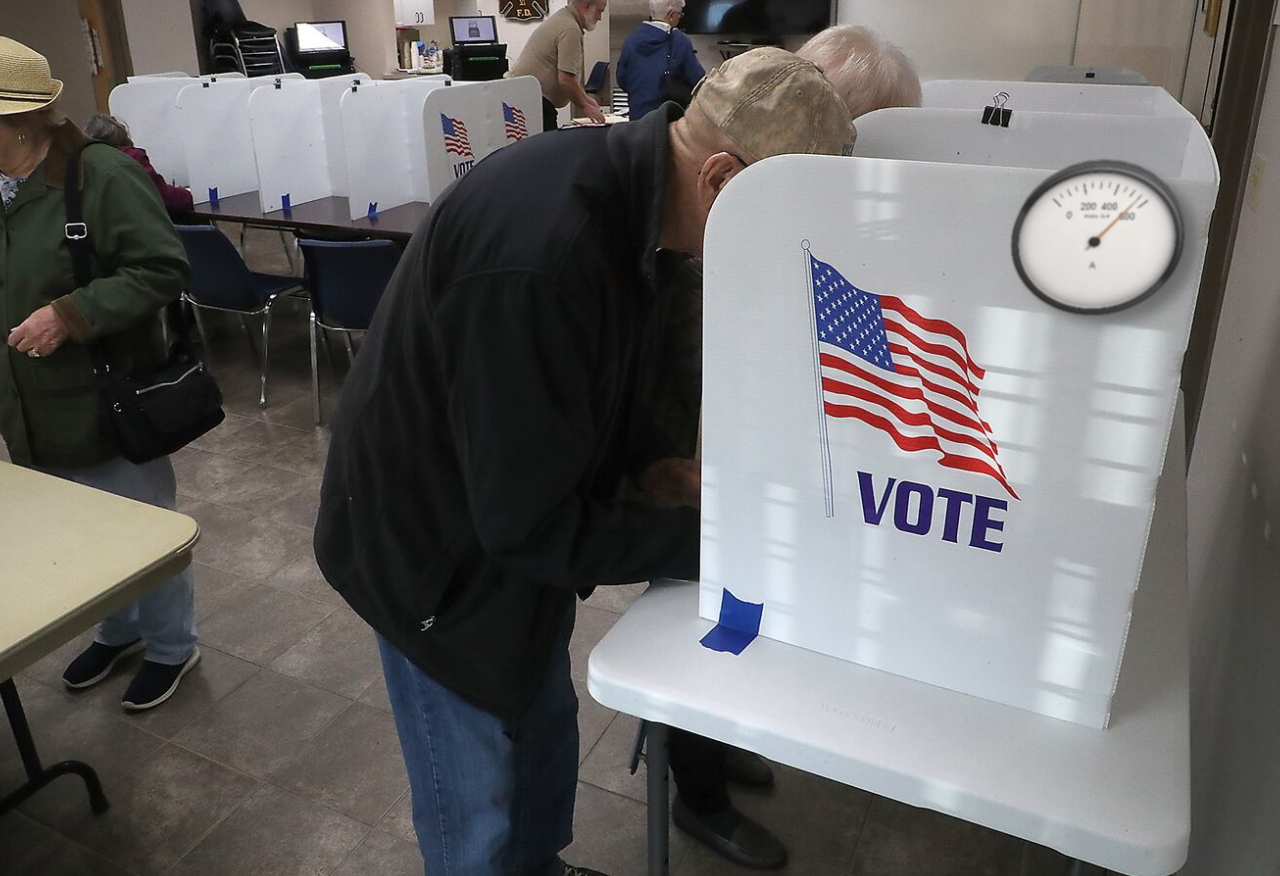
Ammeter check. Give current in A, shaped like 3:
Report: 550
